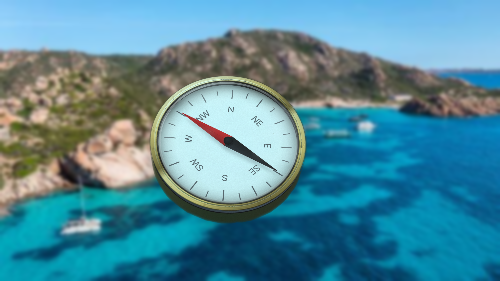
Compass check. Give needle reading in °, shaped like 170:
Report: 300
